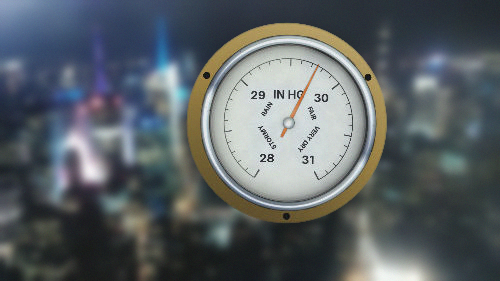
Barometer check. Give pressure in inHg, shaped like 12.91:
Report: 29.75
